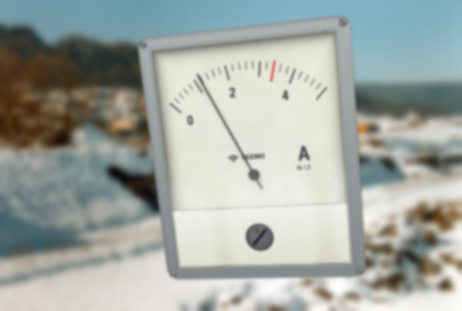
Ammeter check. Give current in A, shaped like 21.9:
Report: 1.2
